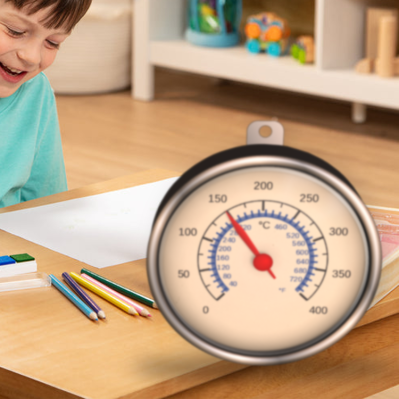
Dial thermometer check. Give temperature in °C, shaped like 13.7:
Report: 150
